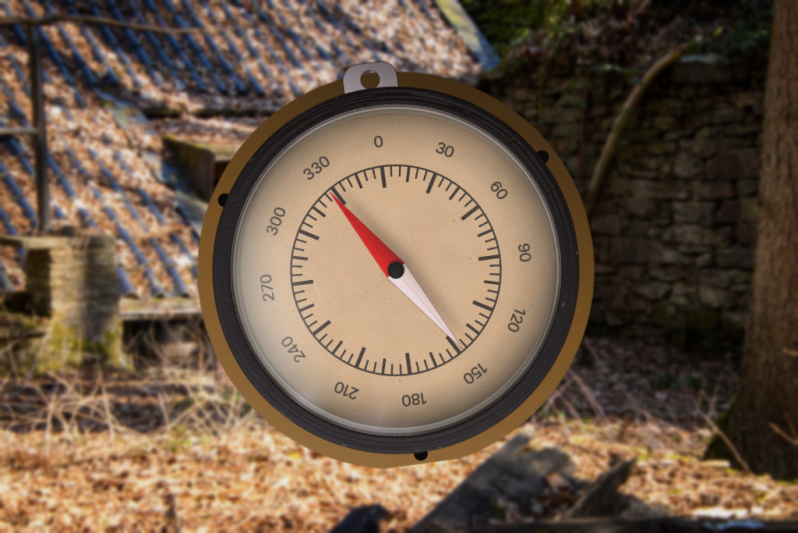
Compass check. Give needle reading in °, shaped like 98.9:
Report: 327.5
